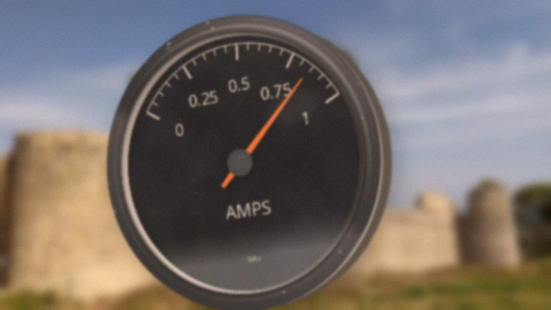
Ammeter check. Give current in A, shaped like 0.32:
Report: 0.85
